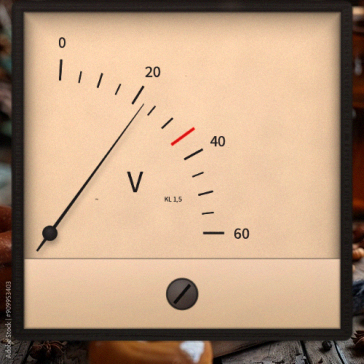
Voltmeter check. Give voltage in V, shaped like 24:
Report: 22.5
